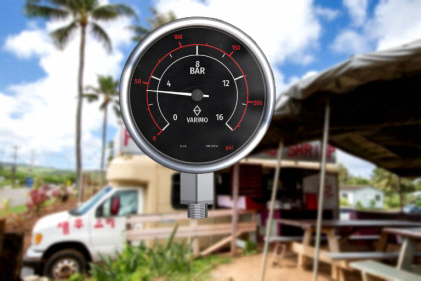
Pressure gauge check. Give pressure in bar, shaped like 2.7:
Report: 3
